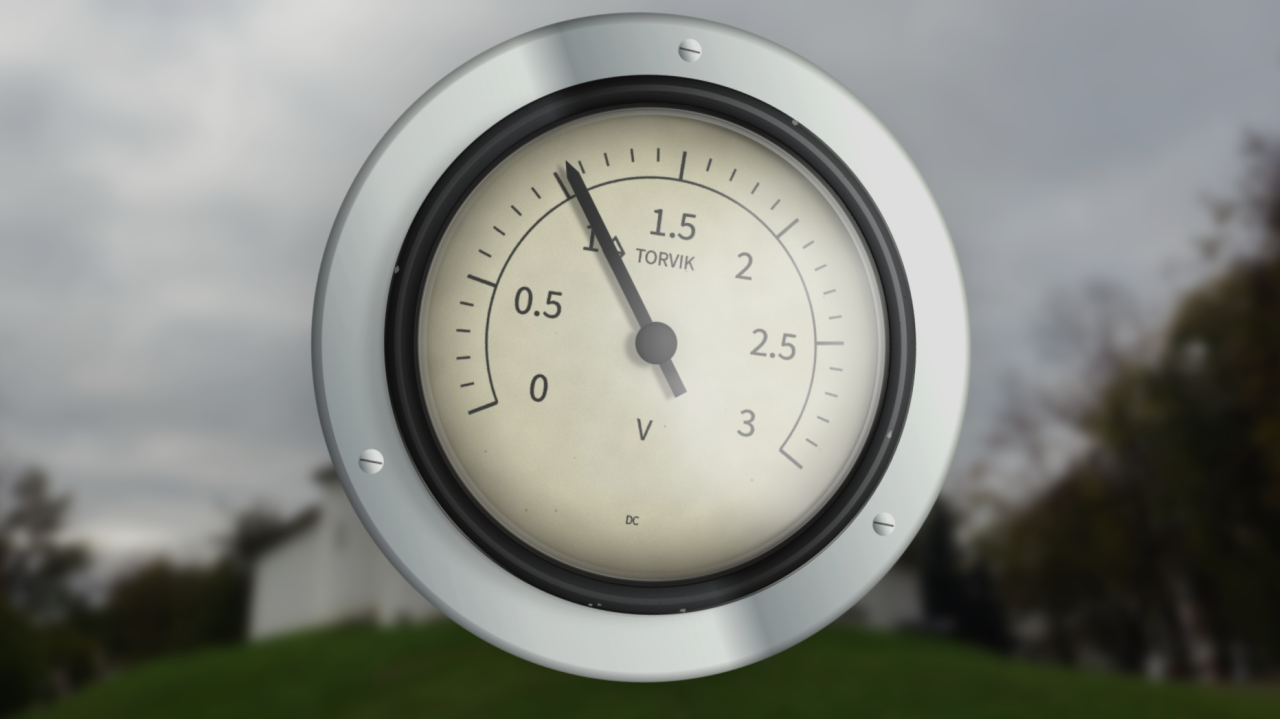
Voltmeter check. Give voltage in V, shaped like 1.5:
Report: 1.05
